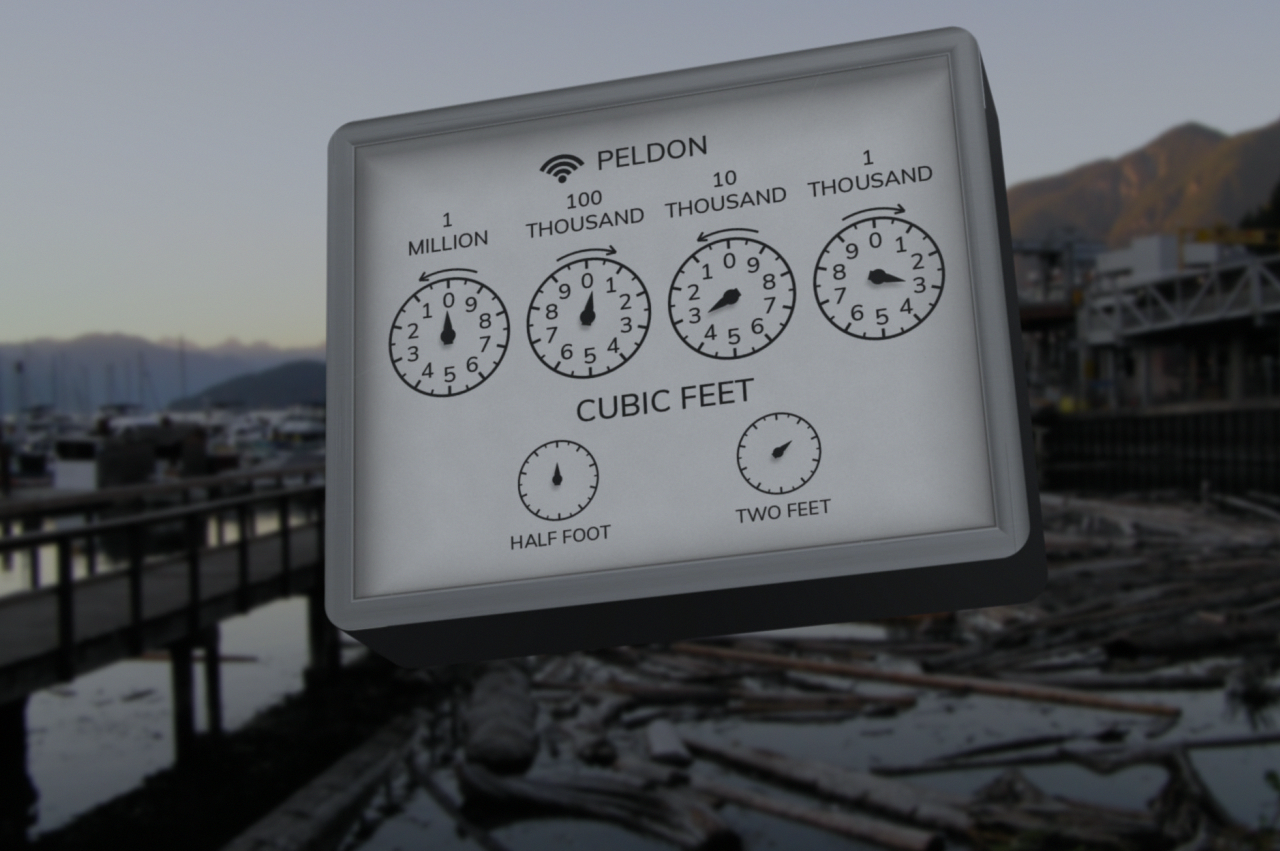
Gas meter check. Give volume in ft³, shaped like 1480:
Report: 3300
